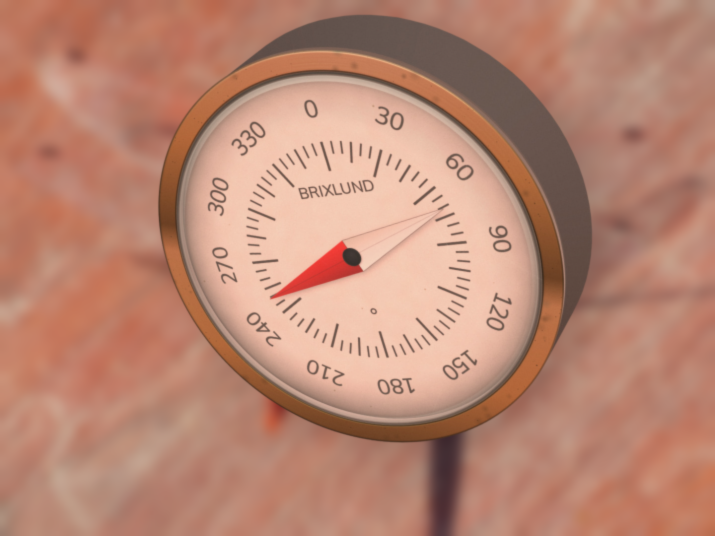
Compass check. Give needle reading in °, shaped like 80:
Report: 250
